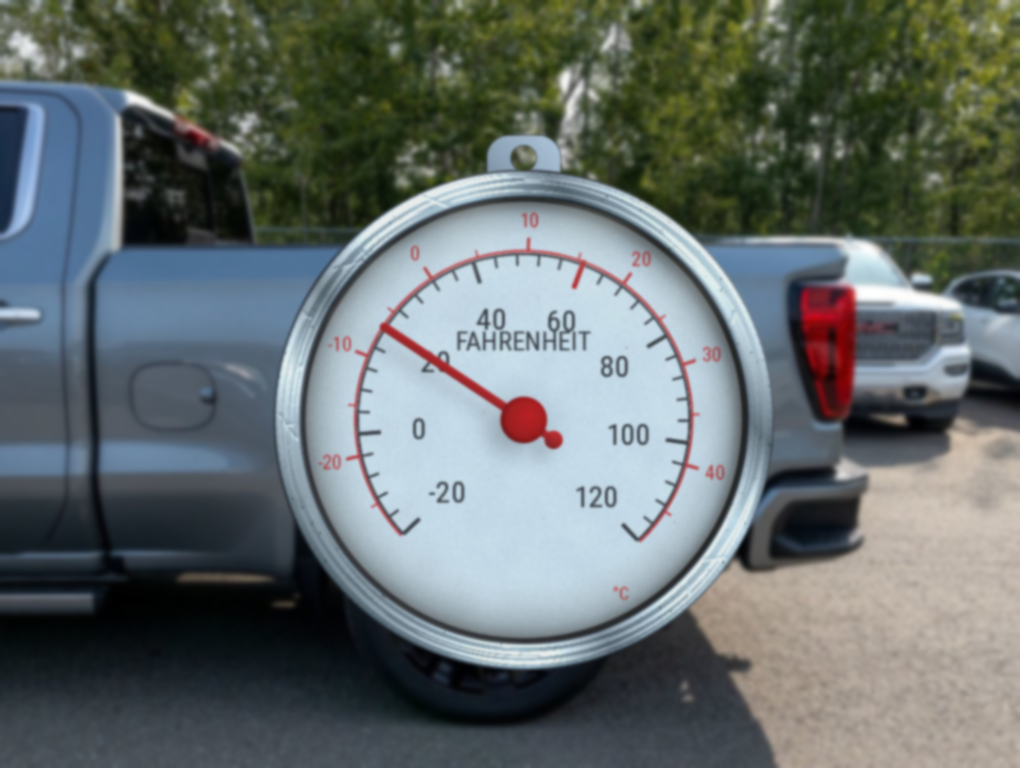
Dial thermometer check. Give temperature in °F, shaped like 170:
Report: 20
